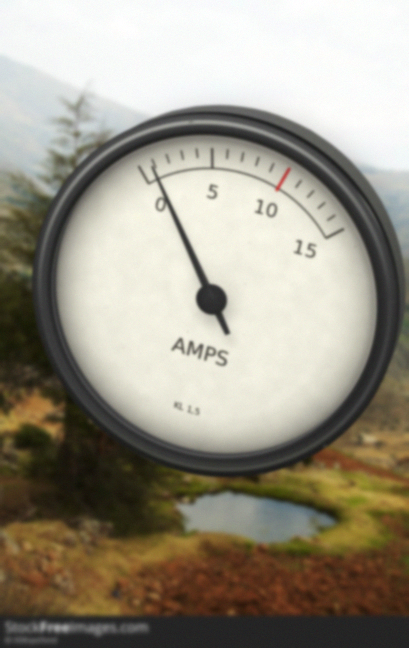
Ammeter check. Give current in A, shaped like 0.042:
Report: 1
